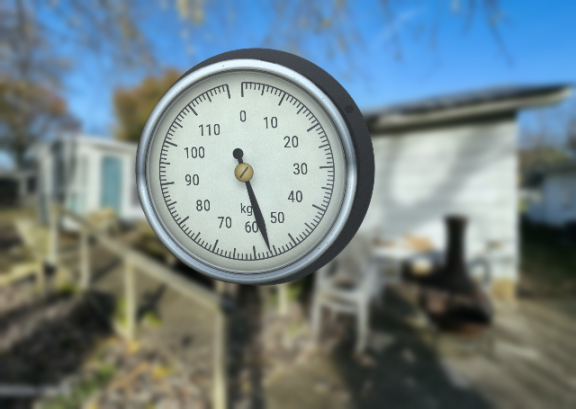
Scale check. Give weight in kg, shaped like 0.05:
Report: 56
